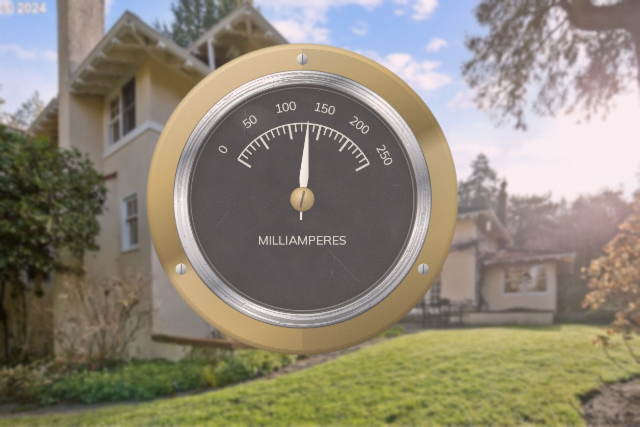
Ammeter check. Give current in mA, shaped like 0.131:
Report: 130
